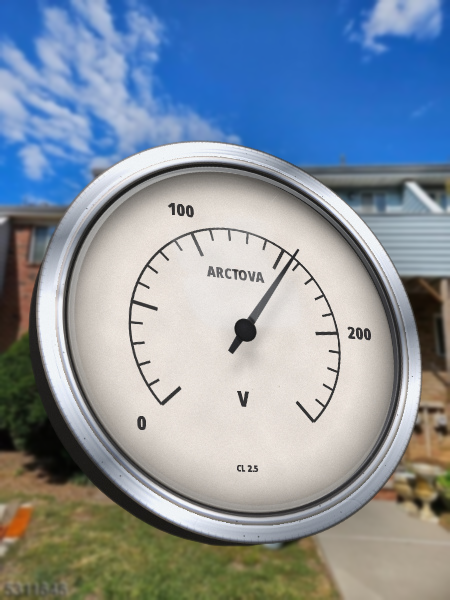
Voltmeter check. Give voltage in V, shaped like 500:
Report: 155
